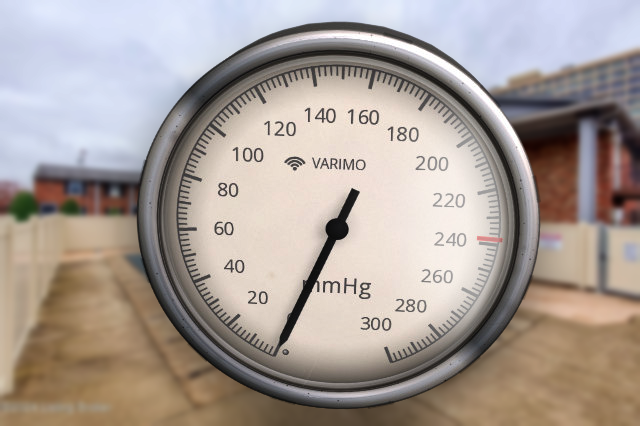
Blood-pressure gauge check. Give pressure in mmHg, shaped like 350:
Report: 0
